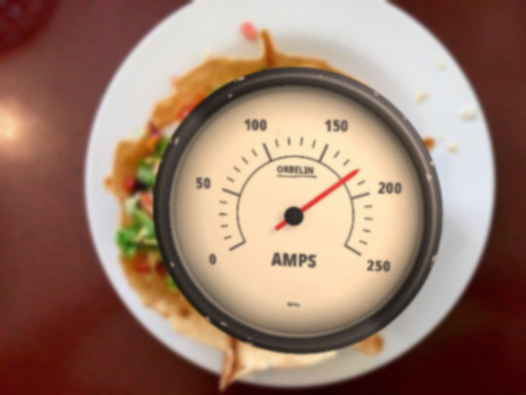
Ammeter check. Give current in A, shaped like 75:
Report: 180
